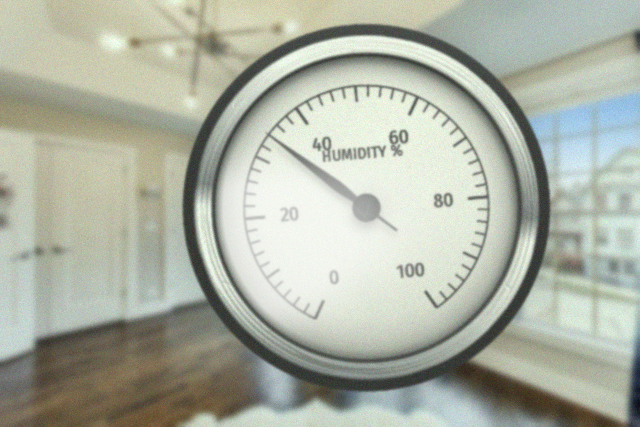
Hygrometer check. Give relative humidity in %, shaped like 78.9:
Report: 34
